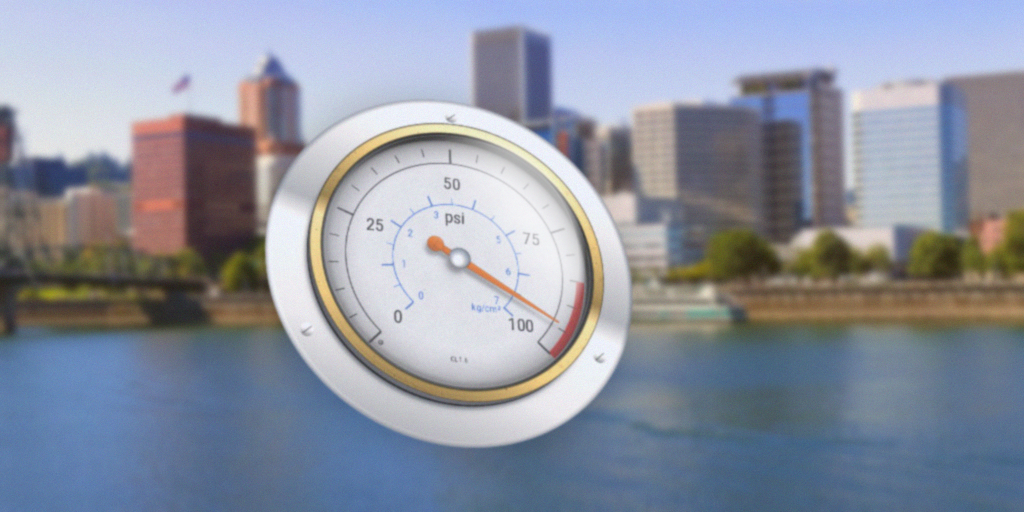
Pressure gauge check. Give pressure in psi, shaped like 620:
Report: 95
